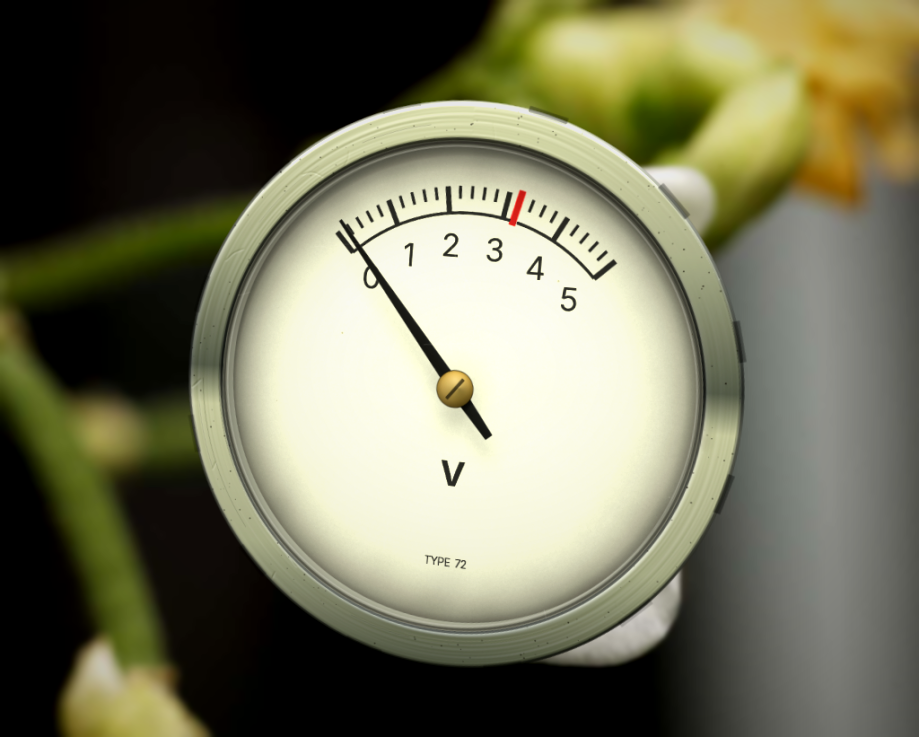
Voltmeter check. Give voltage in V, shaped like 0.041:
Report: 0.2
